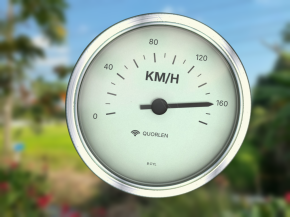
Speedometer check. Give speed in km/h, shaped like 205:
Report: 160
